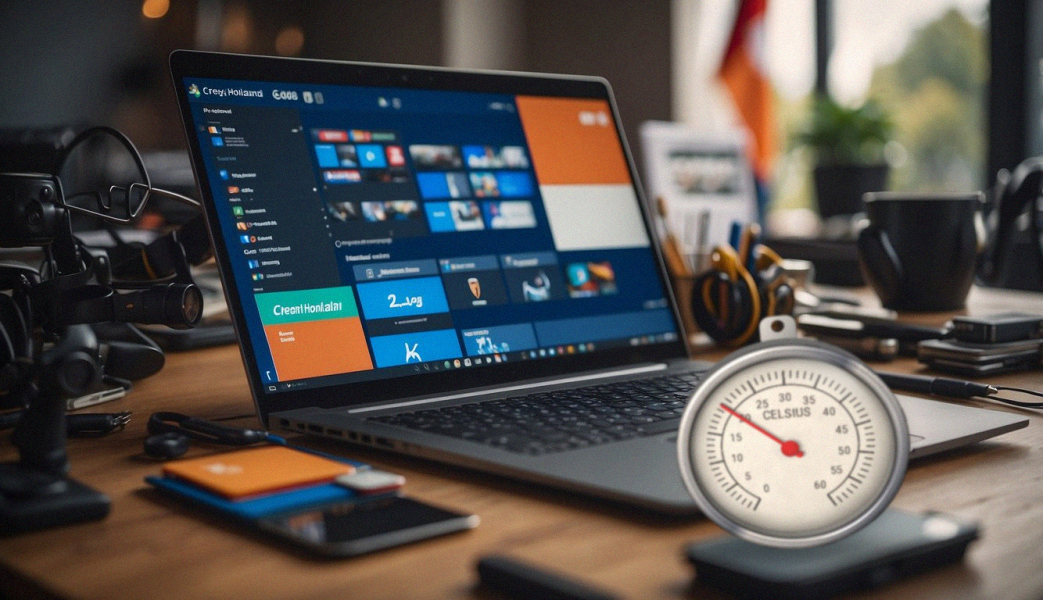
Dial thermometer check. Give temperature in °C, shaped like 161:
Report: 20
